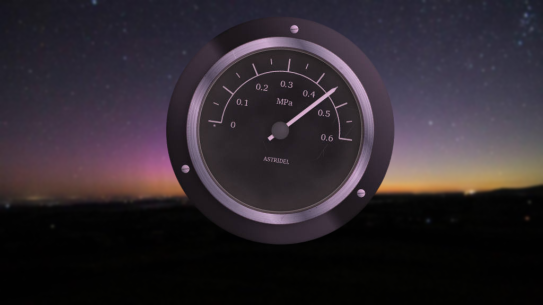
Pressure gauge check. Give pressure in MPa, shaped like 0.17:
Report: 0.45
